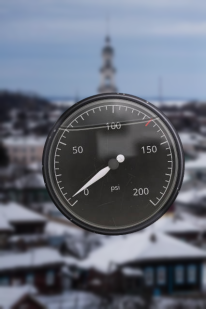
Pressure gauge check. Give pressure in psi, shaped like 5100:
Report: 5
